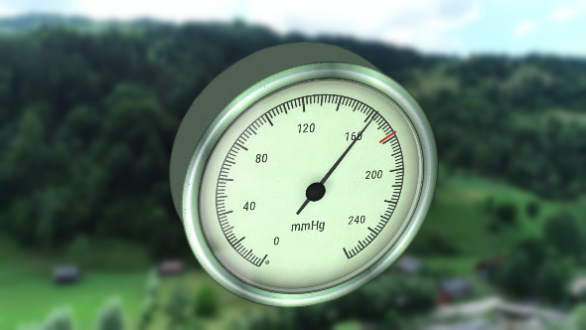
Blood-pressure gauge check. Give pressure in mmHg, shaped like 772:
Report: 160
